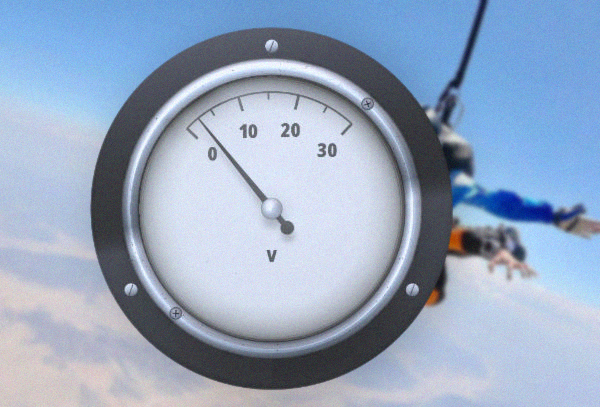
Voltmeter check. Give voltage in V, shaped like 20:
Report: 2.5
